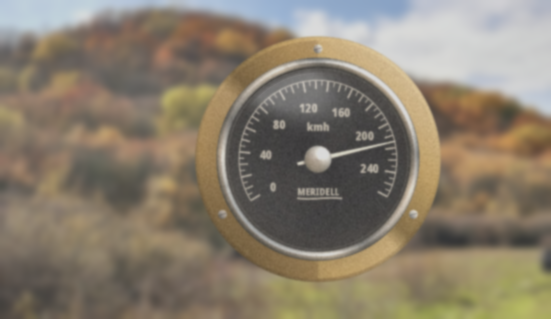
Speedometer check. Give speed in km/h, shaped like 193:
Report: 215
